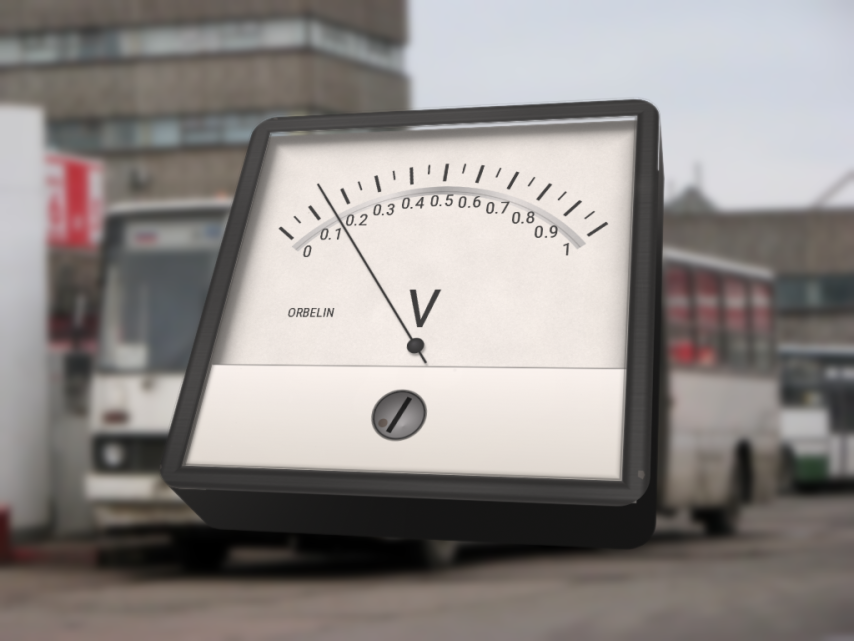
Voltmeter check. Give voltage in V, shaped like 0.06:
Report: 0.15
